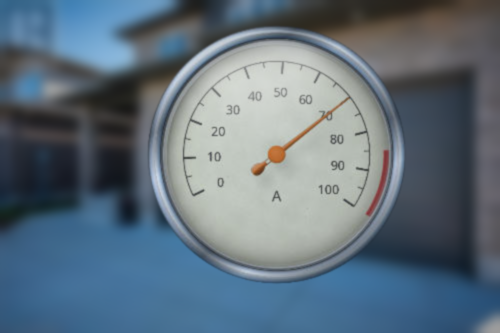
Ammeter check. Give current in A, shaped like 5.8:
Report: 70
